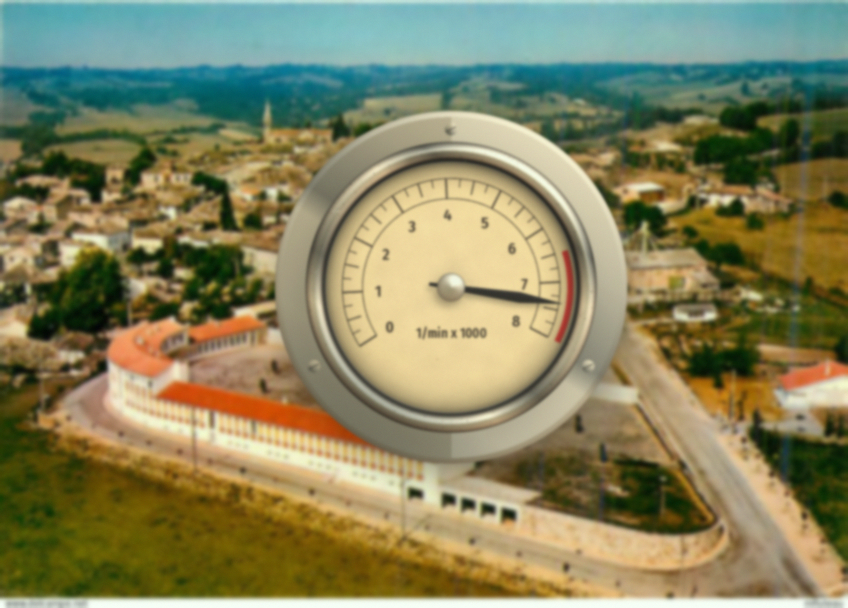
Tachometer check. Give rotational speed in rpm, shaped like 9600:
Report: 7375
